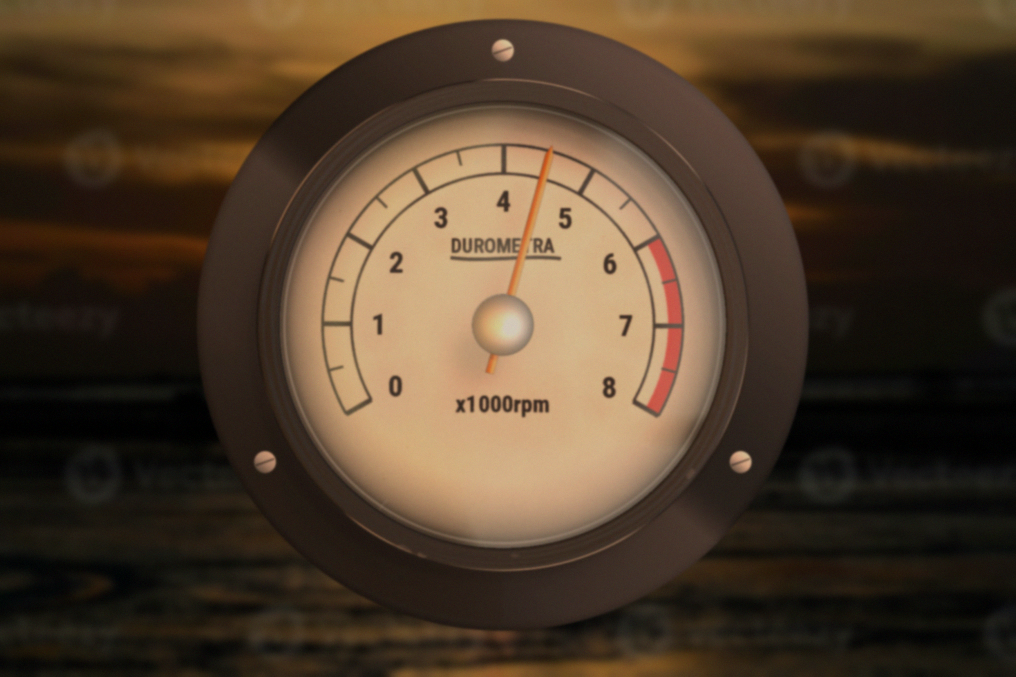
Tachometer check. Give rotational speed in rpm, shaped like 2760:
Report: 4500
